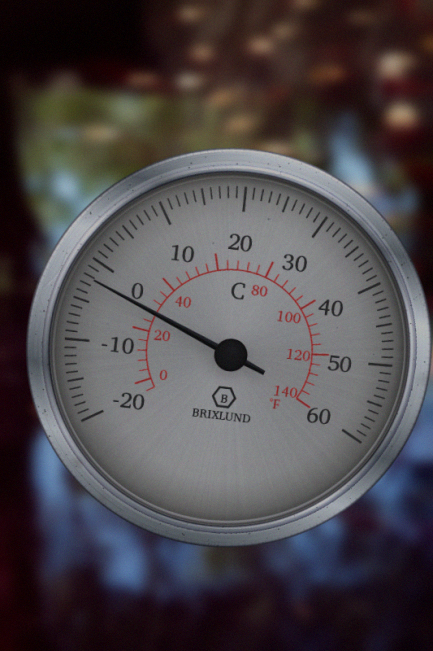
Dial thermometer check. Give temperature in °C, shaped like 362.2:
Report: -2
